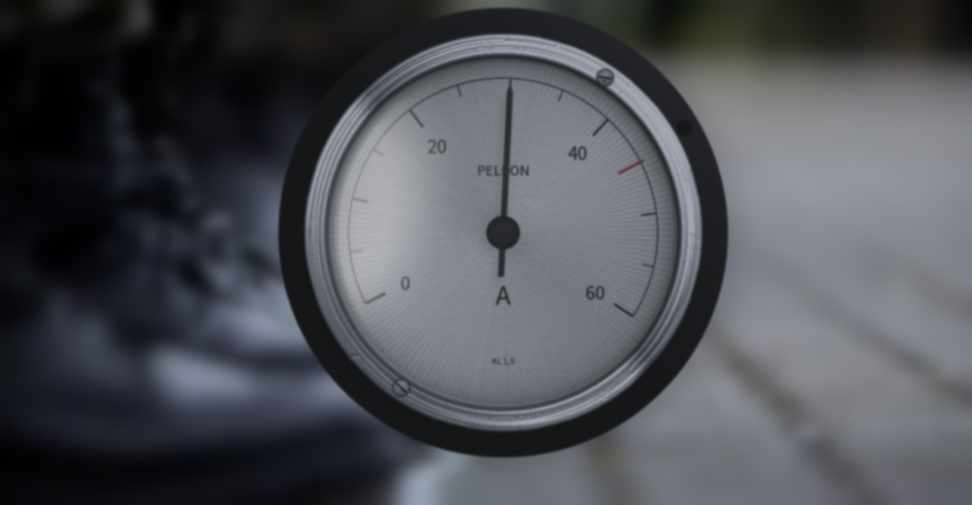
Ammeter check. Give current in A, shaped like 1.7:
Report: 30
